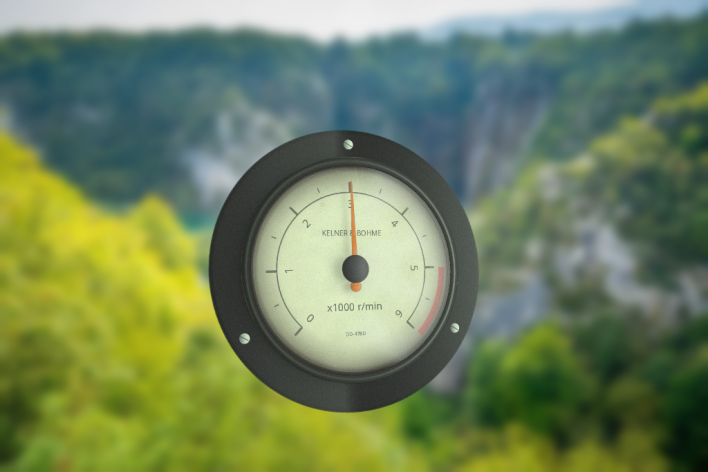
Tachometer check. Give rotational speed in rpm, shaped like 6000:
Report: 3000
